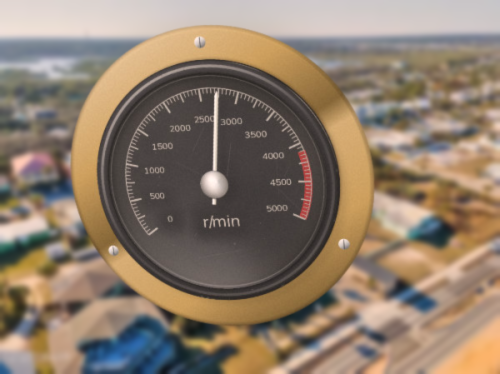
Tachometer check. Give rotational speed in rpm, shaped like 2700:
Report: 2750
